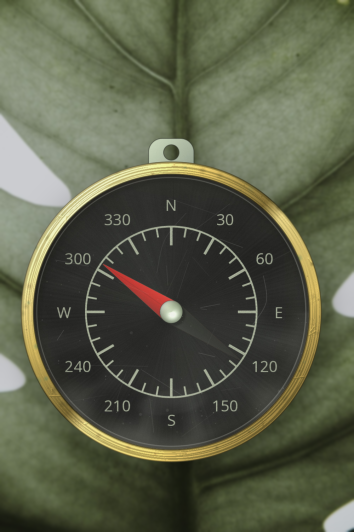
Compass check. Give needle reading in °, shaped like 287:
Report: 305
